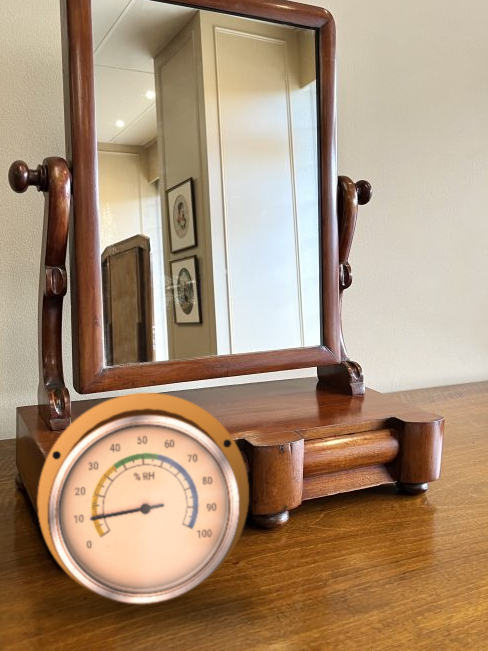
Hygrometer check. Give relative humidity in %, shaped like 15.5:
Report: 10
